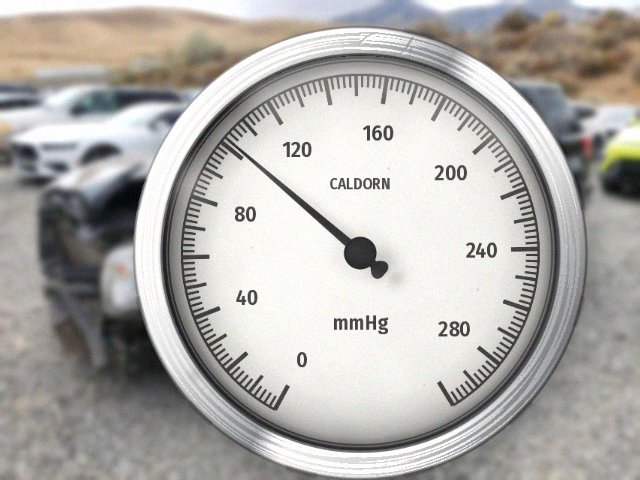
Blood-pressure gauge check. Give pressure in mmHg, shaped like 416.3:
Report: 102
